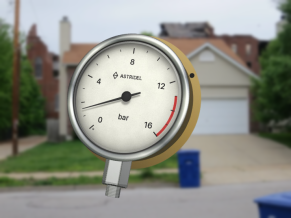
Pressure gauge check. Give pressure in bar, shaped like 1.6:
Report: 1.5
